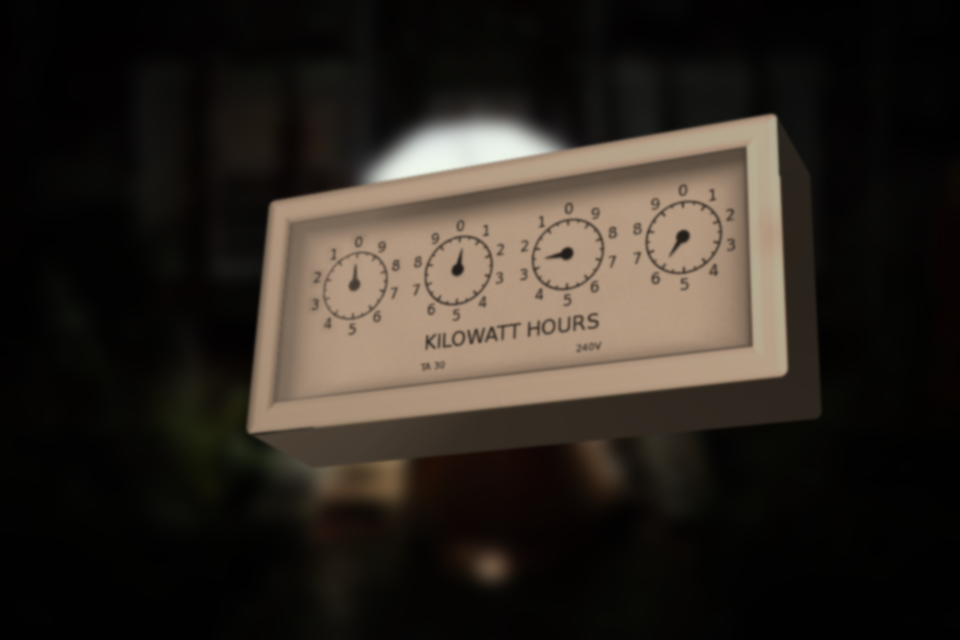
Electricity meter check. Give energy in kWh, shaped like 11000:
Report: 26
